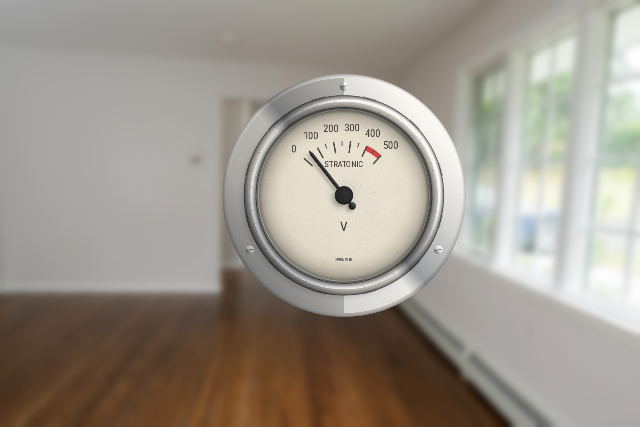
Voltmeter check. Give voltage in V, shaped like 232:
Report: 50
